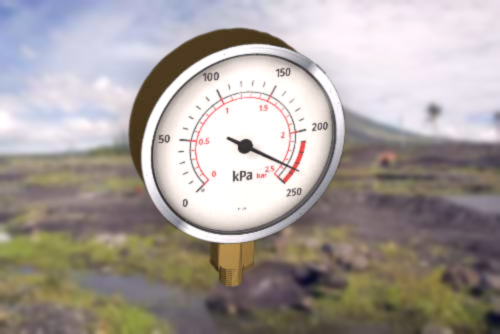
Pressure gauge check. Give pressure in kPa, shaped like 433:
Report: 235
